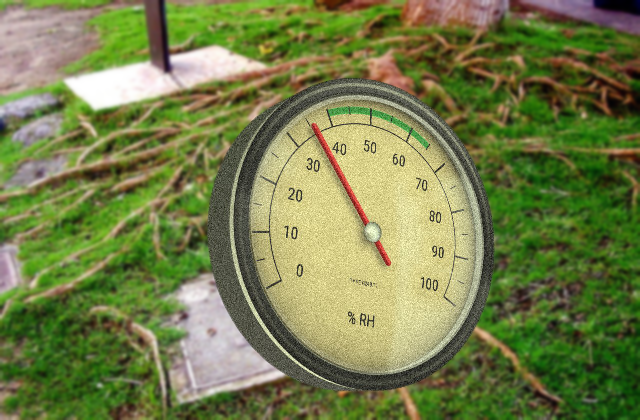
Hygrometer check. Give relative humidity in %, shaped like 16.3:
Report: 35
